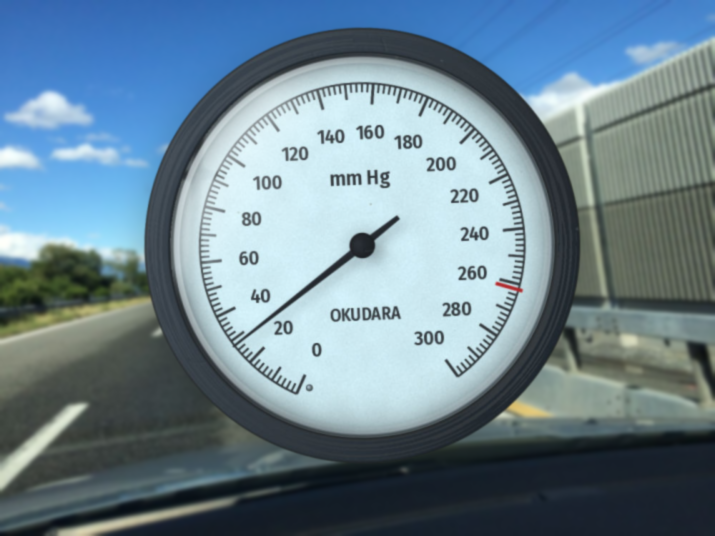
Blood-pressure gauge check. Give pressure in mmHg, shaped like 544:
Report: 28
